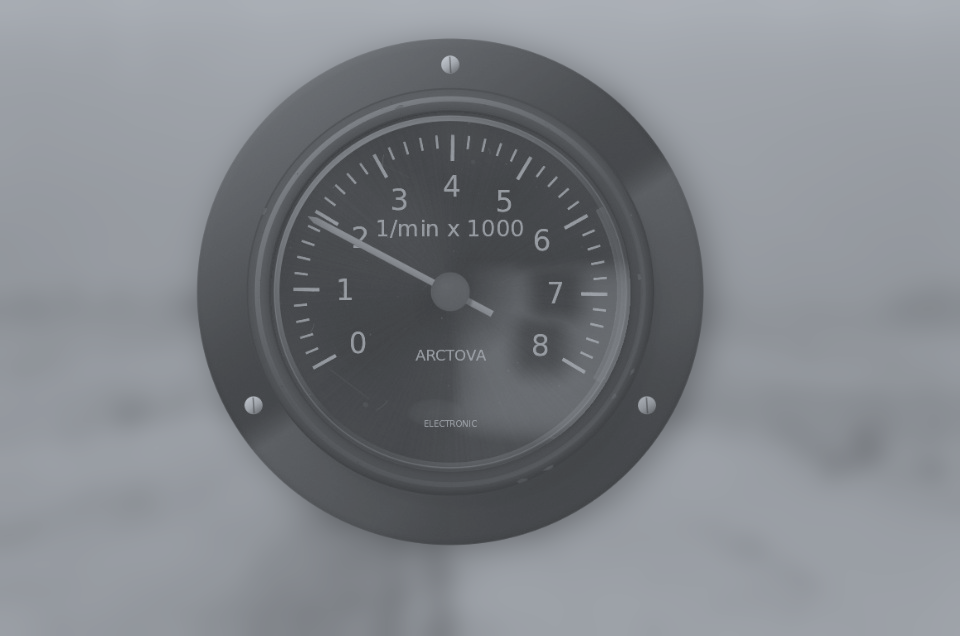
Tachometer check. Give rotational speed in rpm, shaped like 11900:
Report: 1900
